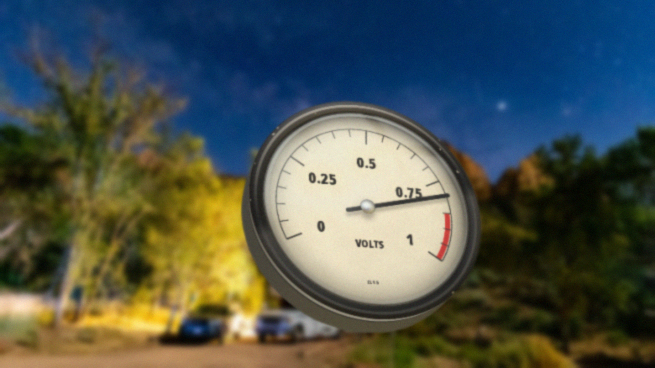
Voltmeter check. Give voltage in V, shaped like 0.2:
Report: 0.8
